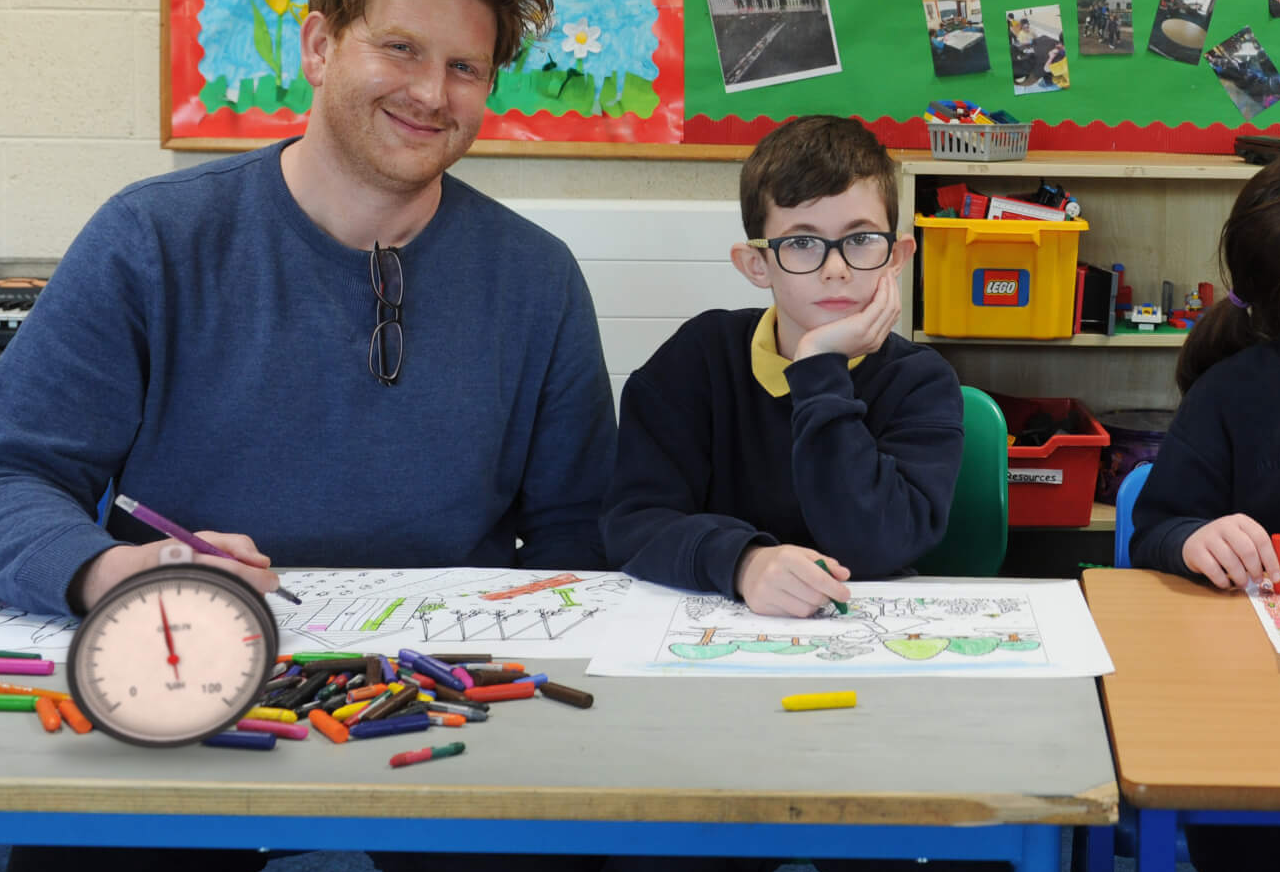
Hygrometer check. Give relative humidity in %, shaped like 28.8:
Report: 45
